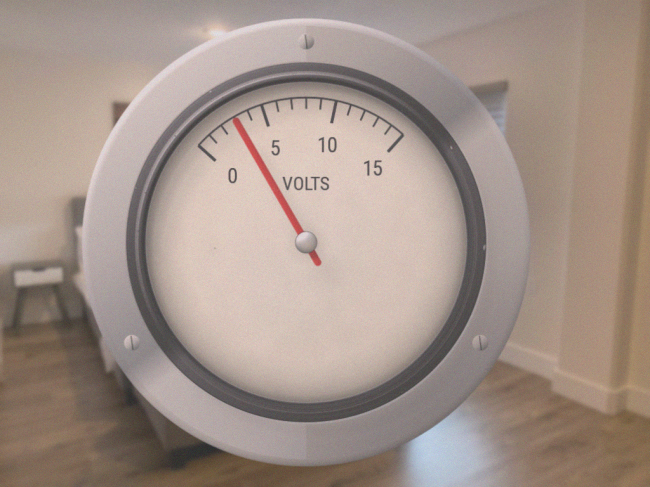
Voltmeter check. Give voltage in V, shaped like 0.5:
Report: 3
